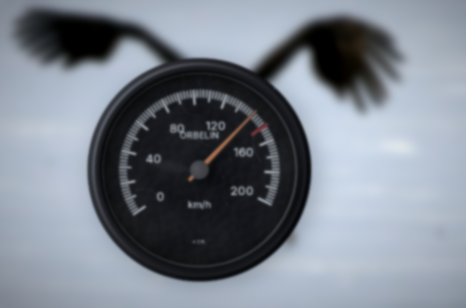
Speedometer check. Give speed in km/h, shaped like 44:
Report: 140
